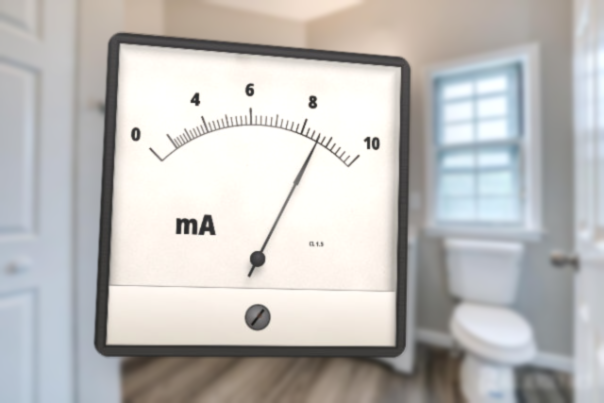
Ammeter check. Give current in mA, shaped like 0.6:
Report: 8.6
